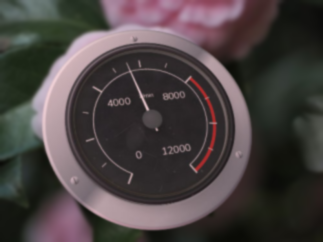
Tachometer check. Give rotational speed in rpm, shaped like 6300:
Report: 5500
